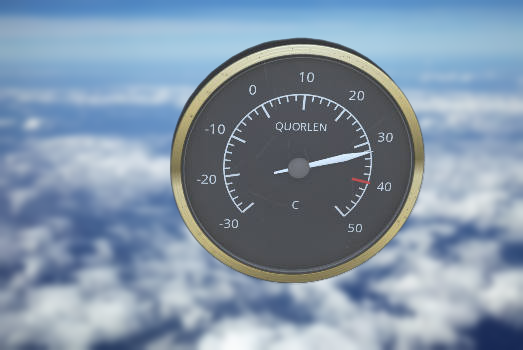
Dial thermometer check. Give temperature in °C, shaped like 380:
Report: 32
